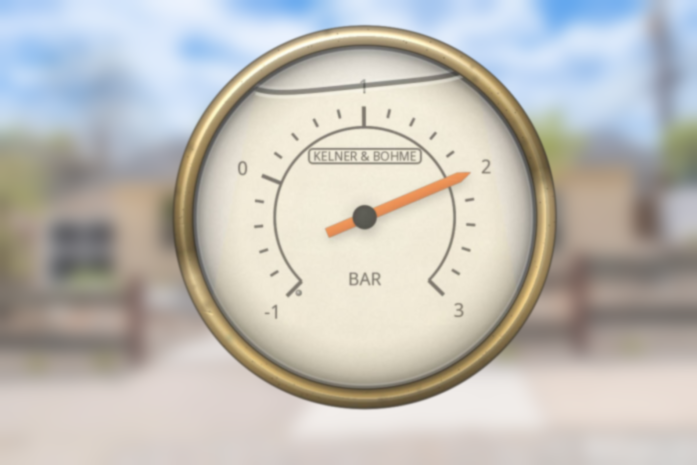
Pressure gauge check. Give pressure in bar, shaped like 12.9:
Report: 2
